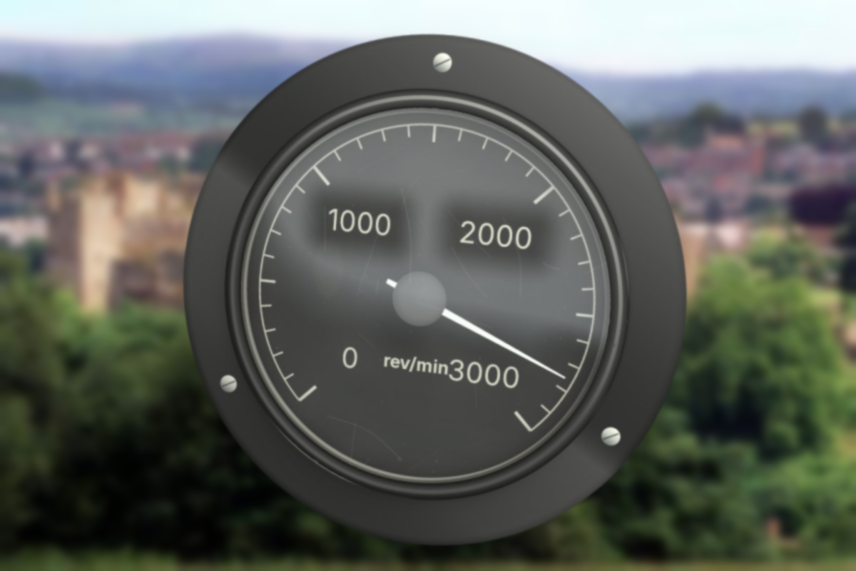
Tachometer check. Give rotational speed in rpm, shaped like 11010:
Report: 2750
